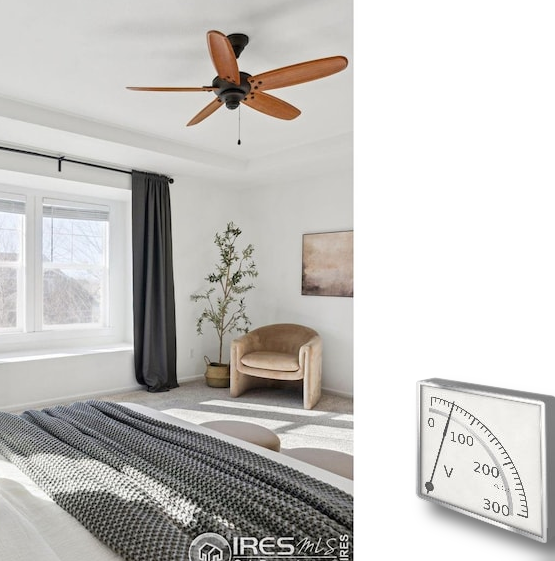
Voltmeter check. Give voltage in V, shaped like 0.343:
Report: 50
